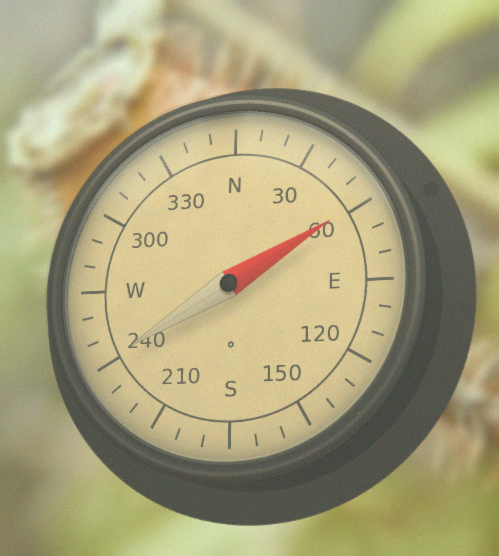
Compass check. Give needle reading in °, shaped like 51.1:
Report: 60
